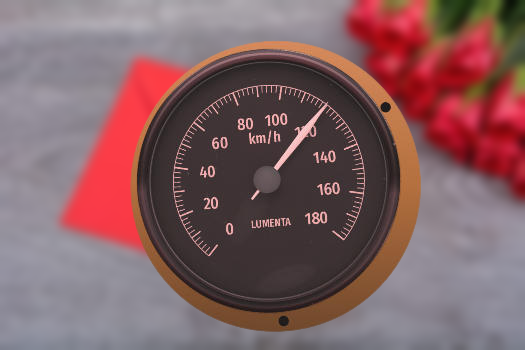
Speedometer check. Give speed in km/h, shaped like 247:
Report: 120
